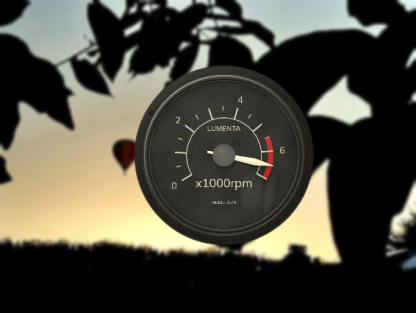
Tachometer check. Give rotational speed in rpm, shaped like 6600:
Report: 6500
